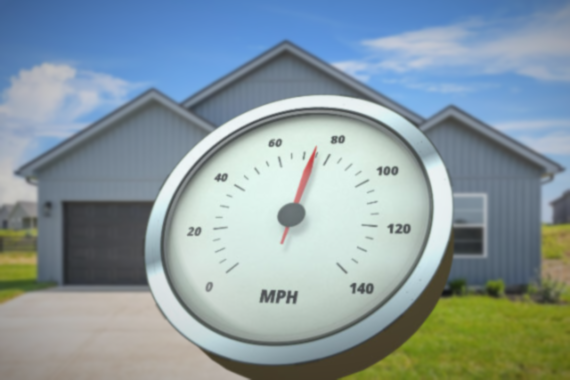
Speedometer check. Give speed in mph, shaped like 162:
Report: 75
